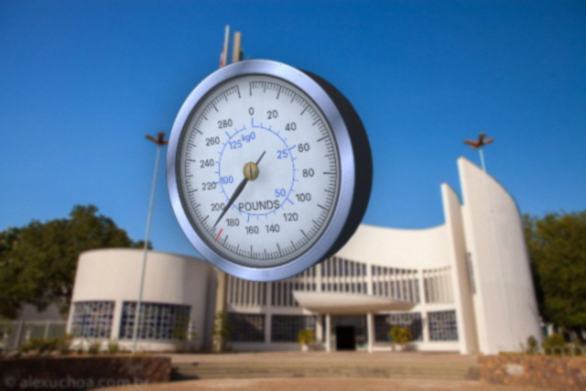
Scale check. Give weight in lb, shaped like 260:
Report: 190
